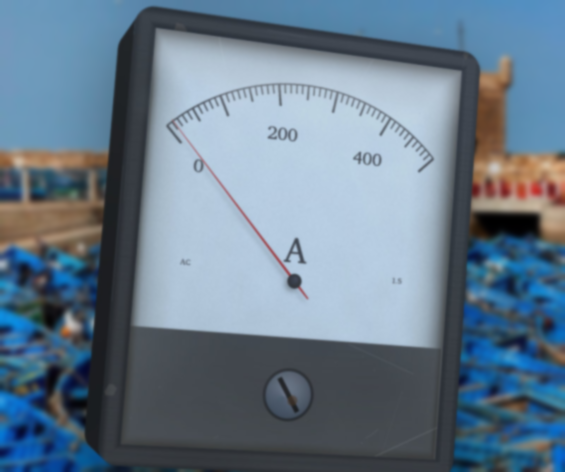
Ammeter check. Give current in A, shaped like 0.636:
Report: 10
